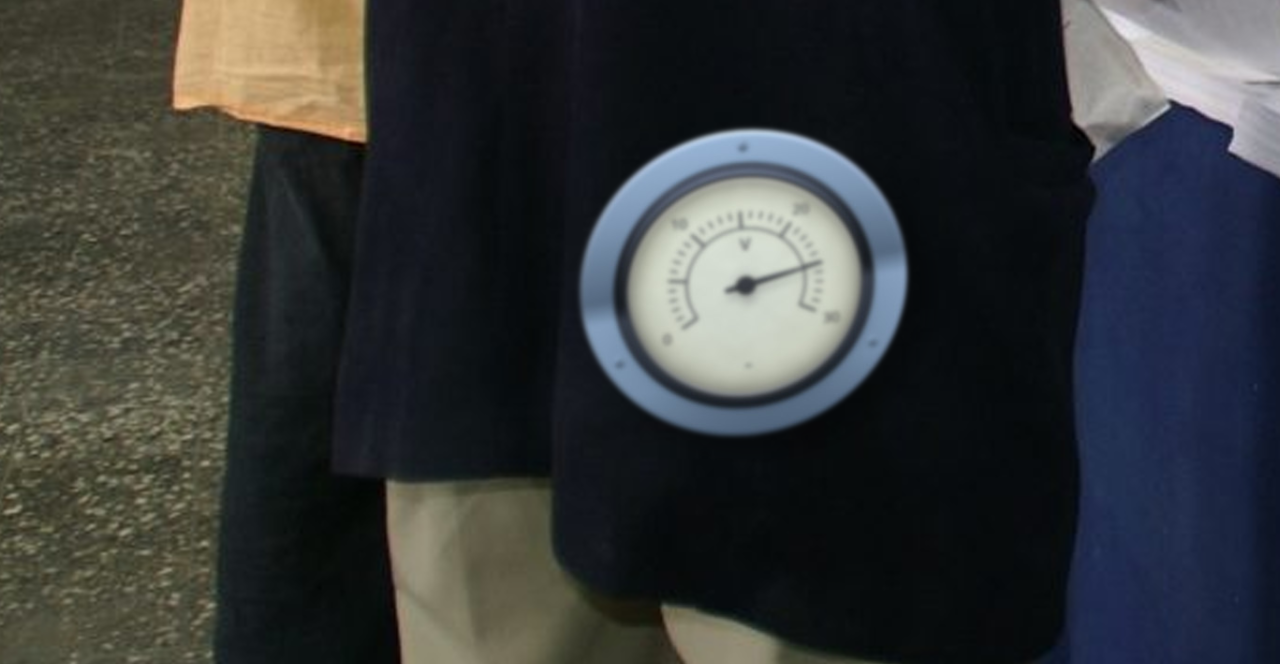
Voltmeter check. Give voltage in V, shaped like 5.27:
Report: 25
